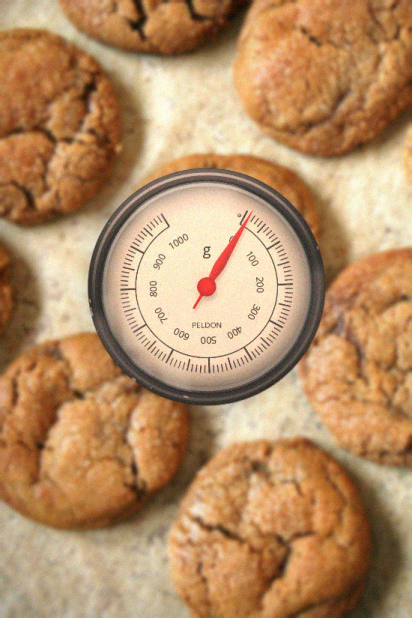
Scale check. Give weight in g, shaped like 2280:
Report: 10
